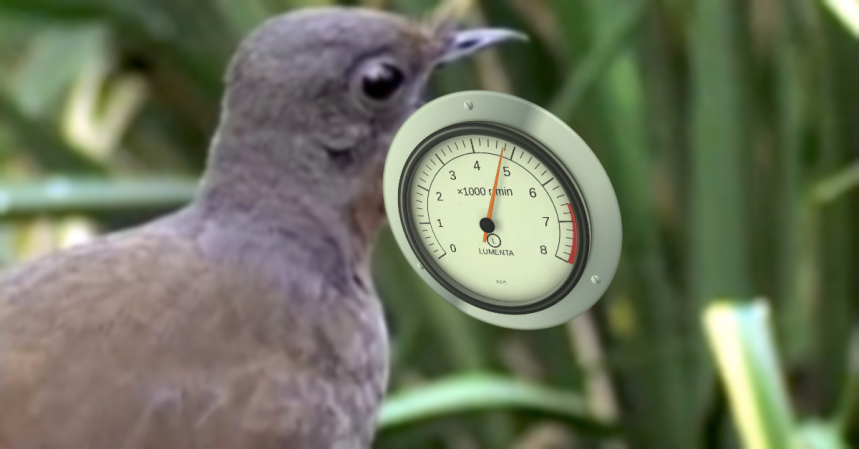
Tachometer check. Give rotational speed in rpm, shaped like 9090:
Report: 4800
